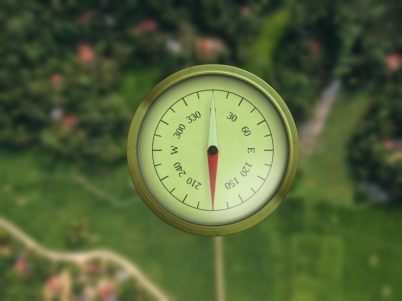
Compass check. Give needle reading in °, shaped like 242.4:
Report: 180
